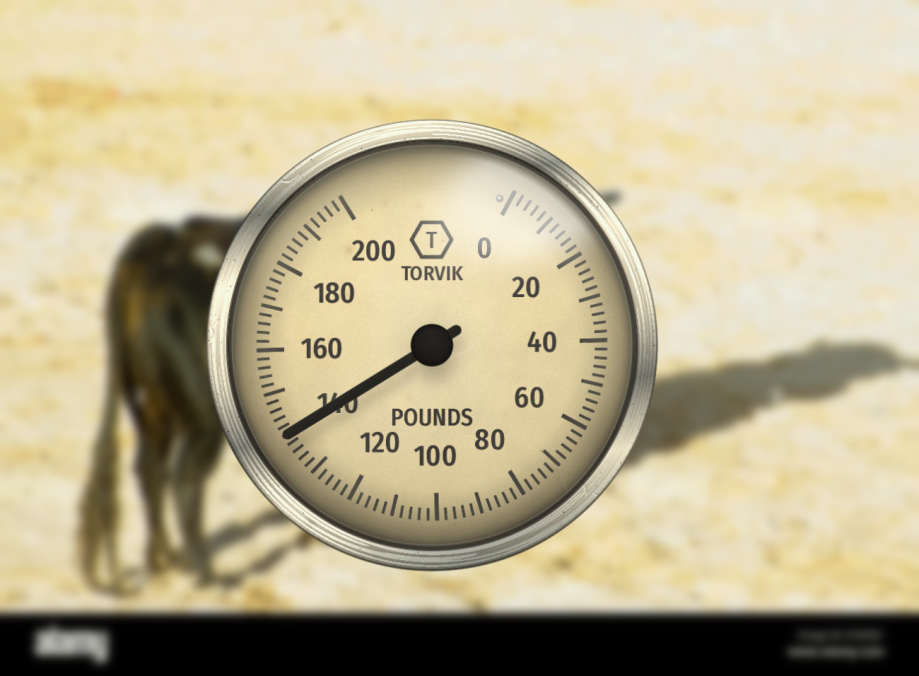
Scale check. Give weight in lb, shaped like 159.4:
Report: 140
